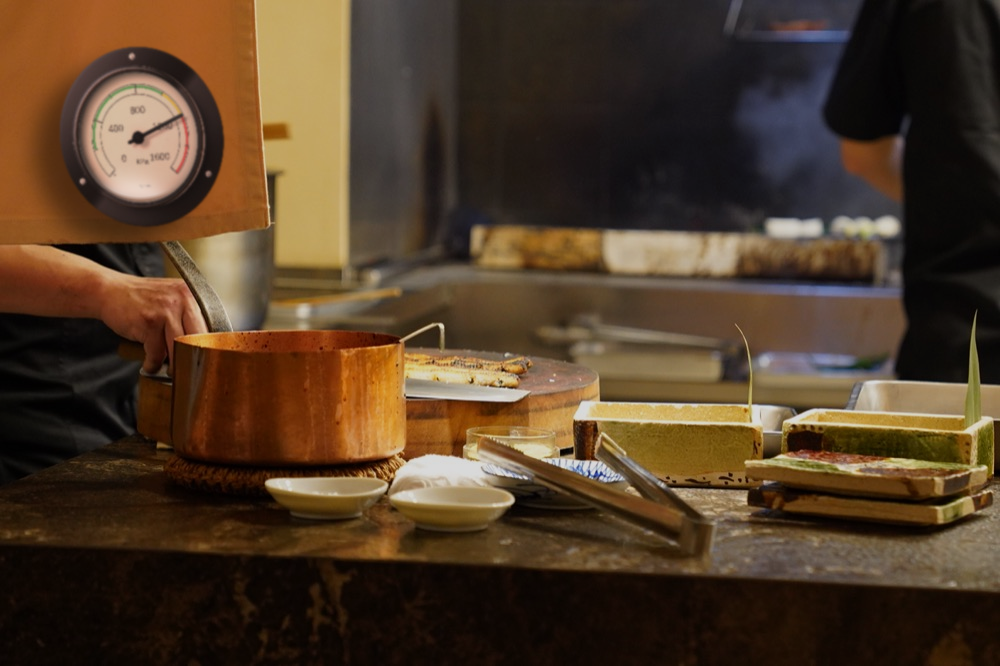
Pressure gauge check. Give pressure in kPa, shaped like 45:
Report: 1200
